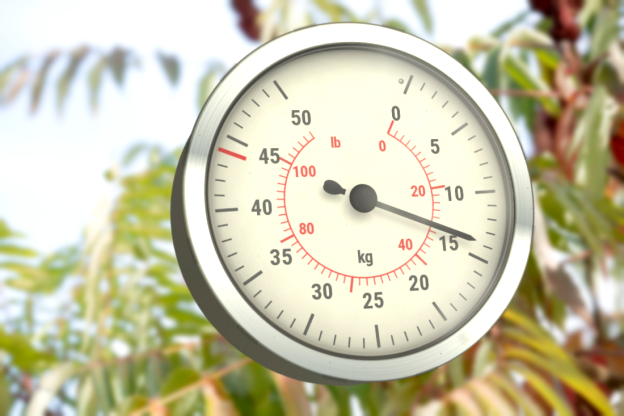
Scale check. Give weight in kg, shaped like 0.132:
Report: 14
